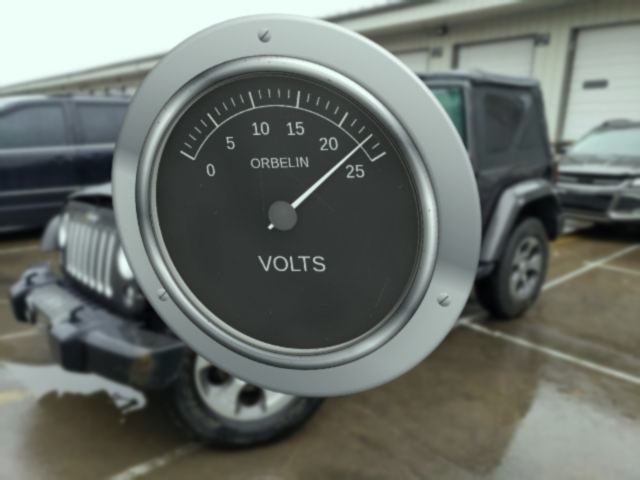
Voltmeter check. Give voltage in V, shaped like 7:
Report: 23
